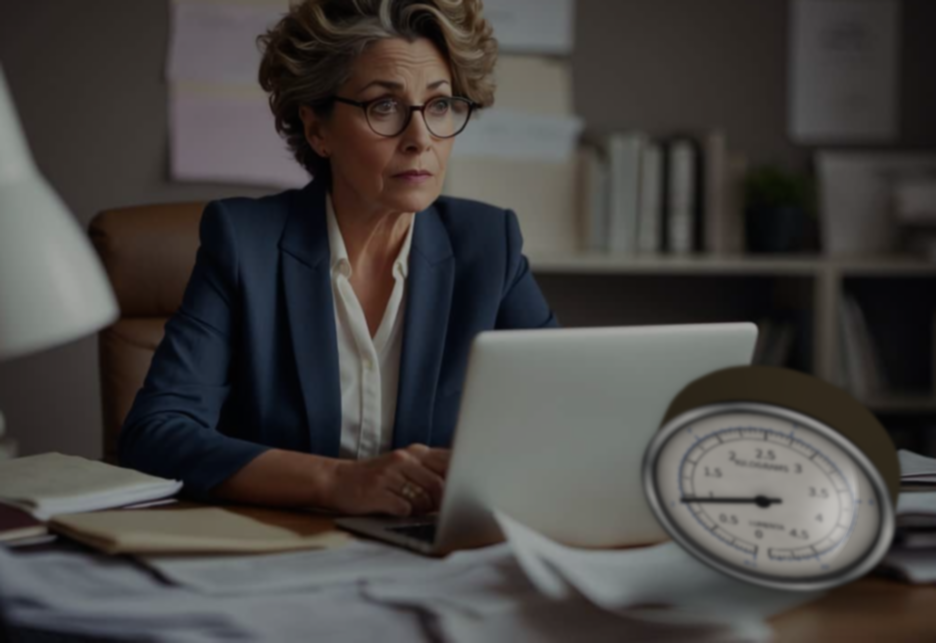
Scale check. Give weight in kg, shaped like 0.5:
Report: 1
